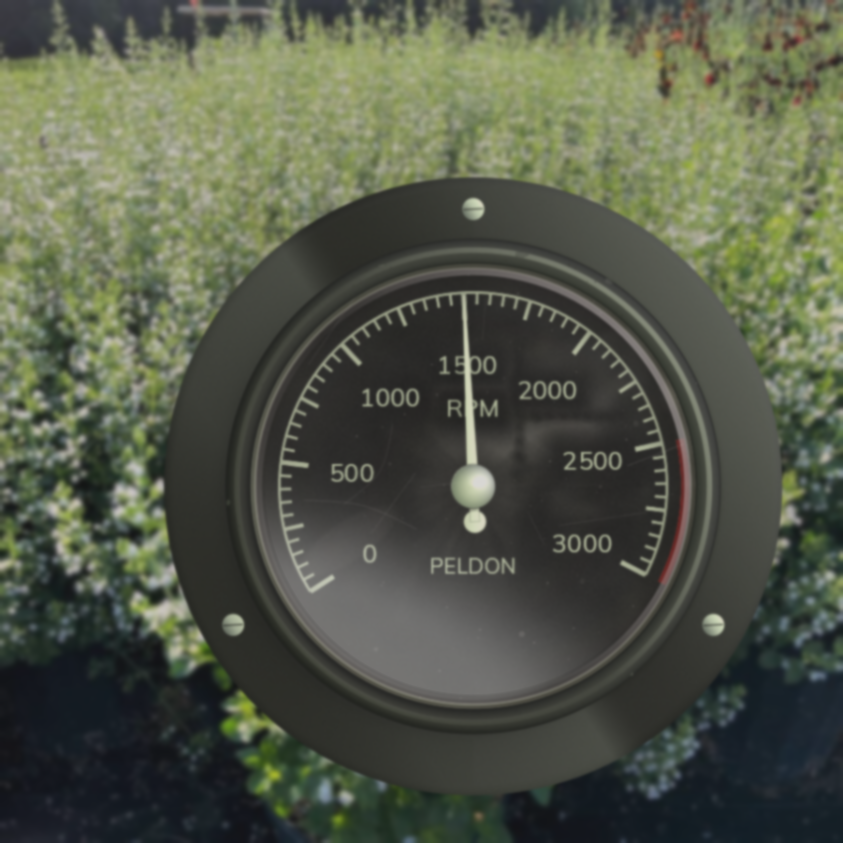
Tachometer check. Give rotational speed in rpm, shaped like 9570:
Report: 1500
